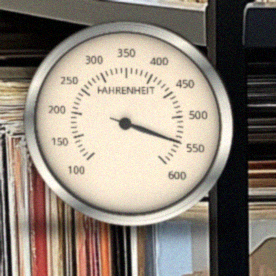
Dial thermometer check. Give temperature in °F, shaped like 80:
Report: 550
